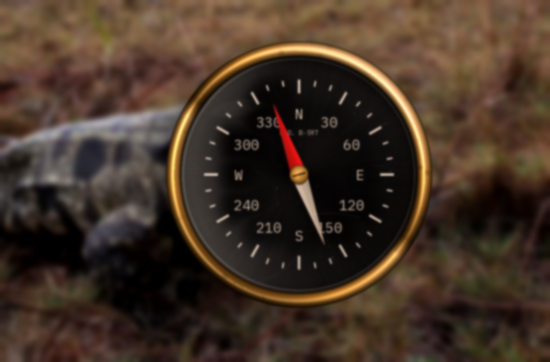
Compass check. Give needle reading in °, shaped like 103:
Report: 340
